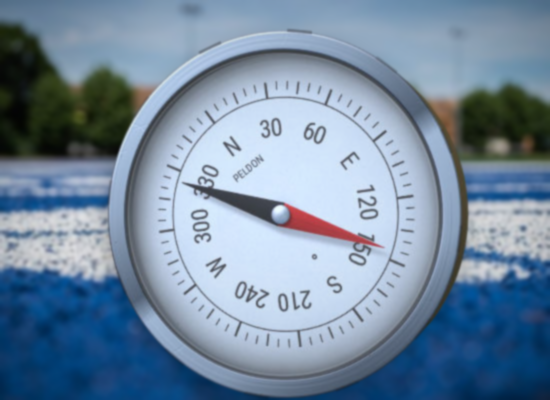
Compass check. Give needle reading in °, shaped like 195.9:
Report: 145
